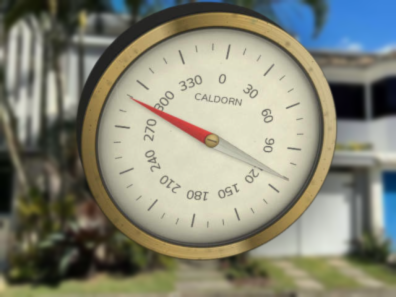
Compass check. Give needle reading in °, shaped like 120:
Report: 290
